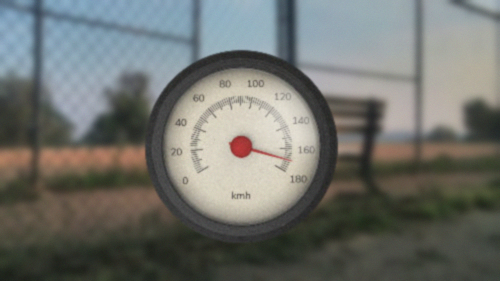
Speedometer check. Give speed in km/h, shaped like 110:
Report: 170
